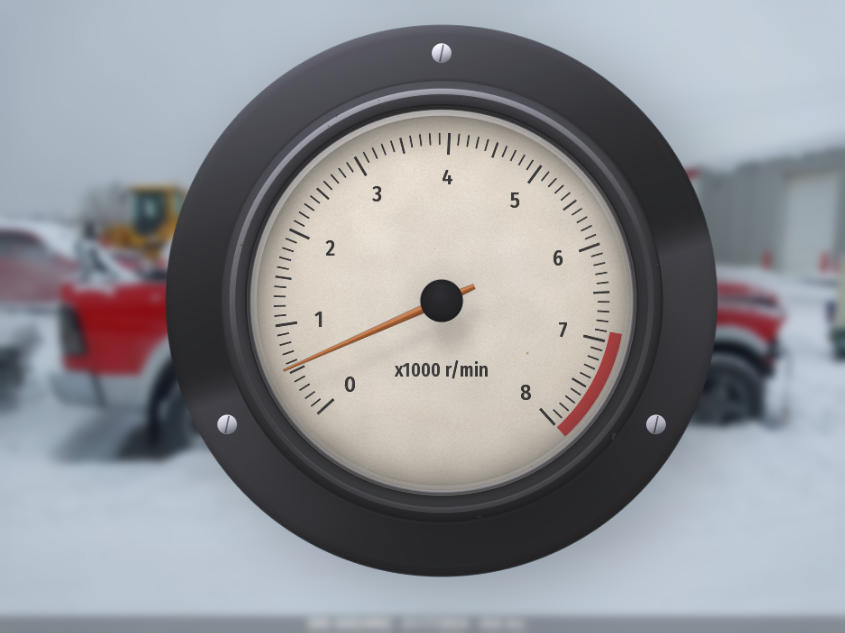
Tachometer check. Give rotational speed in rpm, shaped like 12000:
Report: 550
